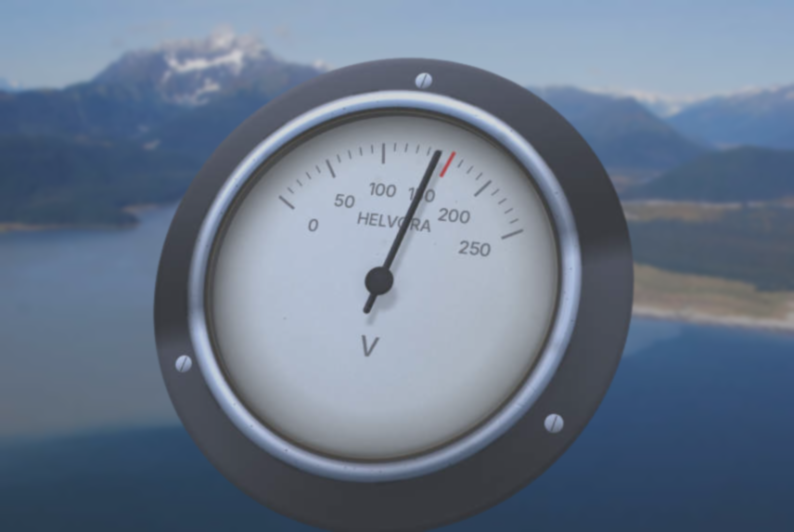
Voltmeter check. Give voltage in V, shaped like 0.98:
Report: 150
